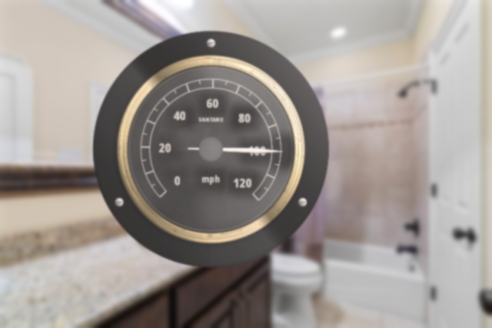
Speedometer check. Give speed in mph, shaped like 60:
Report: 100
